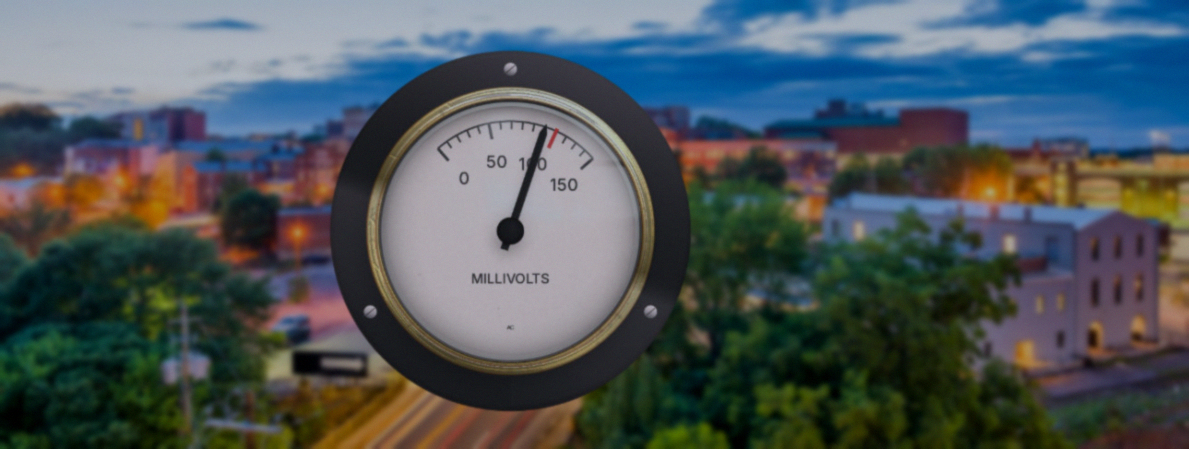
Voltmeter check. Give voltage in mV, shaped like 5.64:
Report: 100
